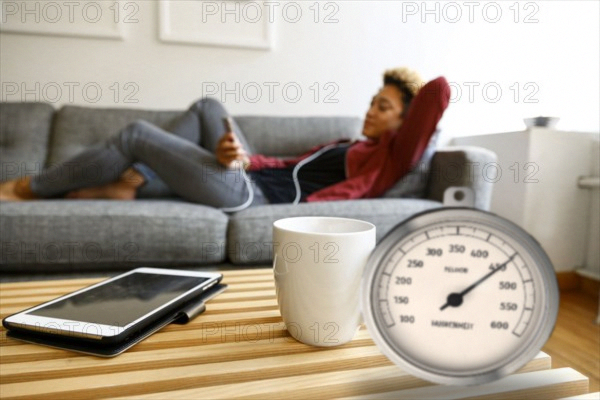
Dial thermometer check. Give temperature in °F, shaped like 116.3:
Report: 450
